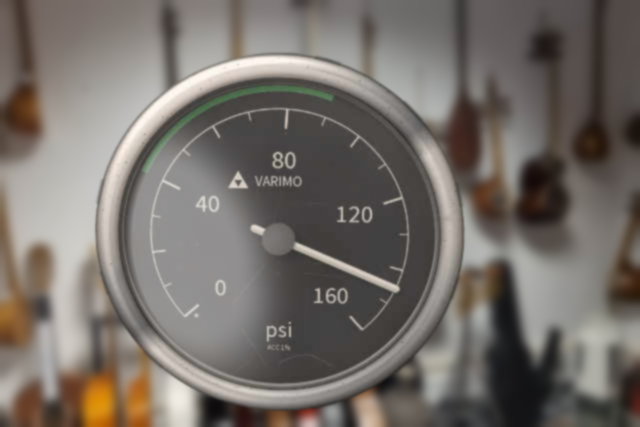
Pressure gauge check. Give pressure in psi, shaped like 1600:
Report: 145
